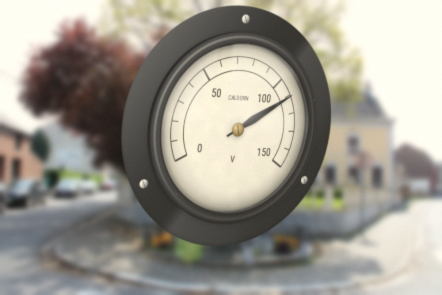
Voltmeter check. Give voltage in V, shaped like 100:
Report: 110
